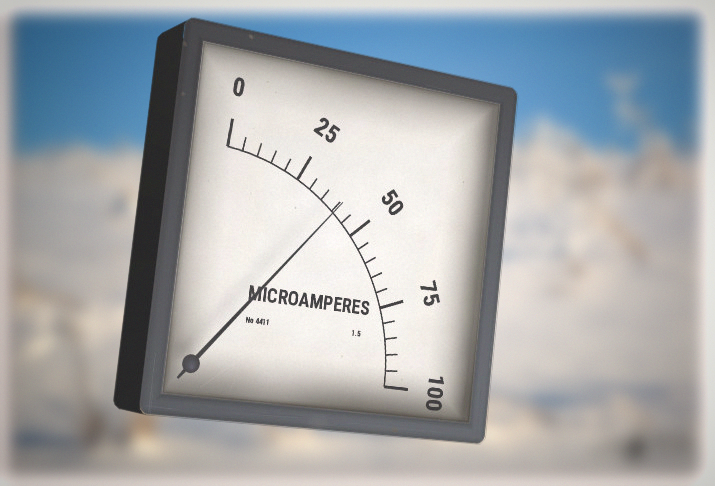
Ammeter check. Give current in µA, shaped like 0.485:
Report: 40
